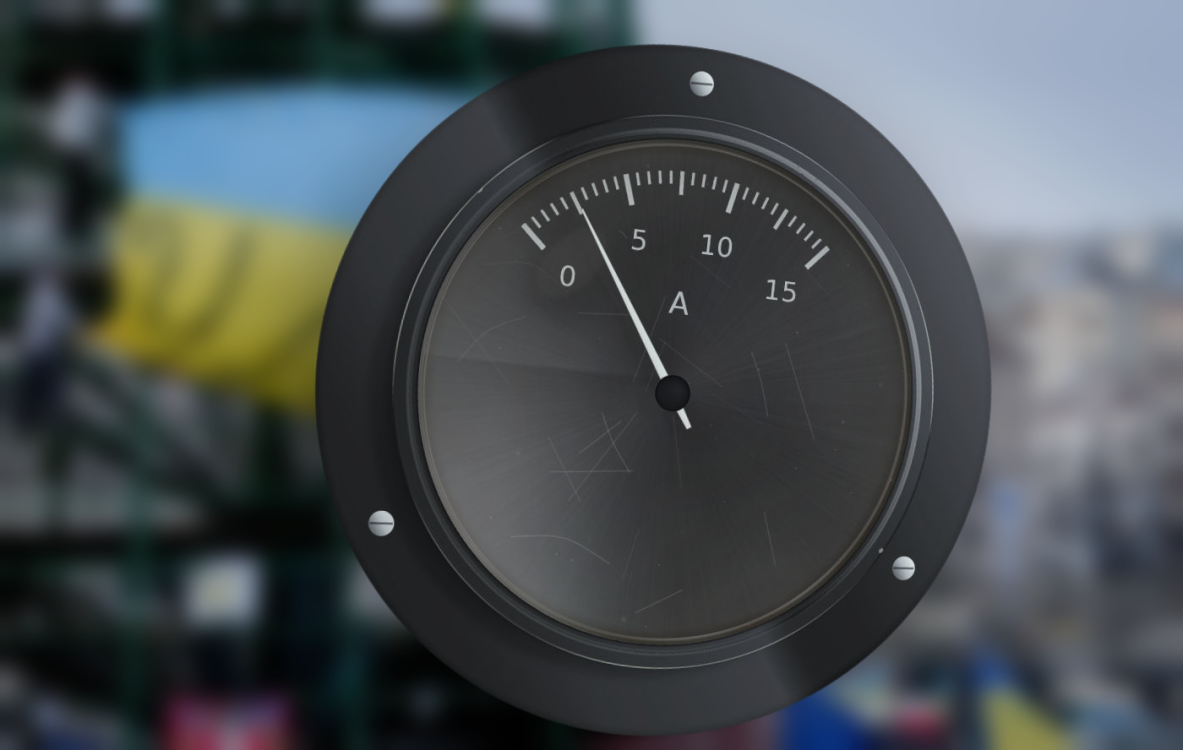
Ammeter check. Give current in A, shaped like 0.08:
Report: 2.5
